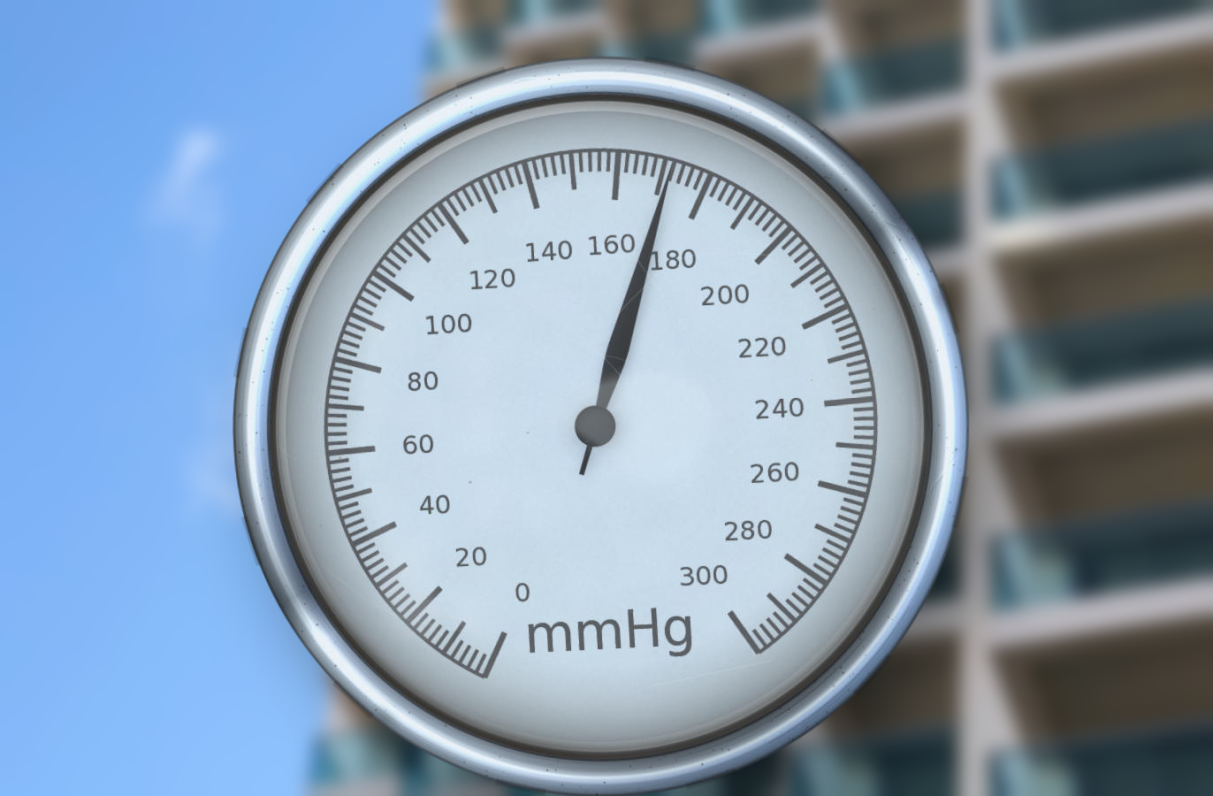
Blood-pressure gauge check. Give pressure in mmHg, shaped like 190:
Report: 172
